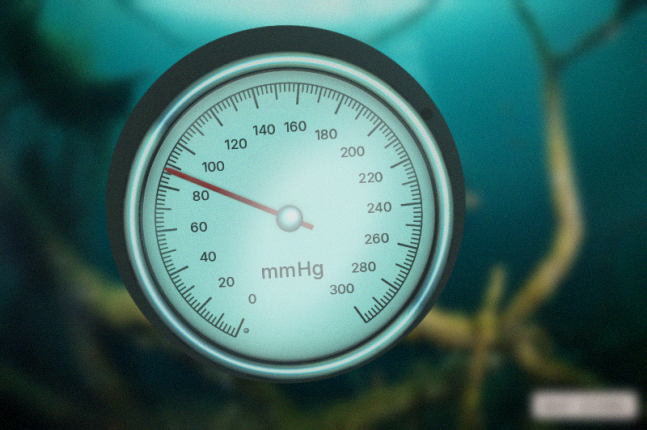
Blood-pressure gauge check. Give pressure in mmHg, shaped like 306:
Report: 88
